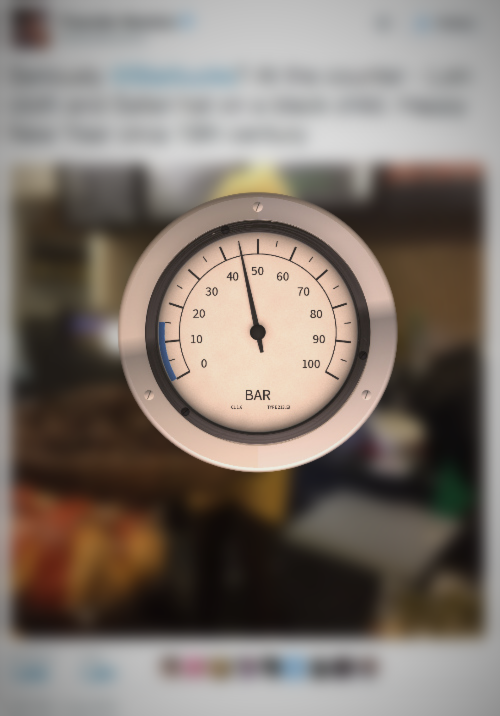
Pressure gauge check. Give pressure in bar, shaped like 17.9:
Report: 45
